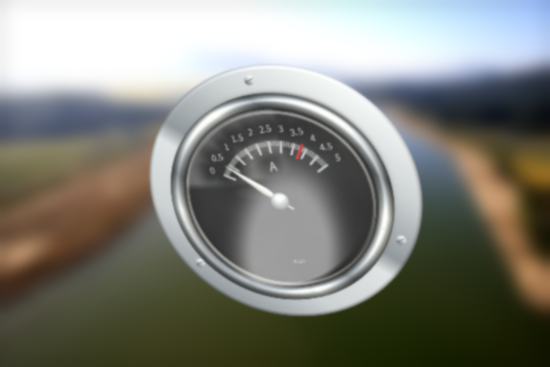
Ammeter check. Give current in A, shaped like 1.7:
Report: 0.5
